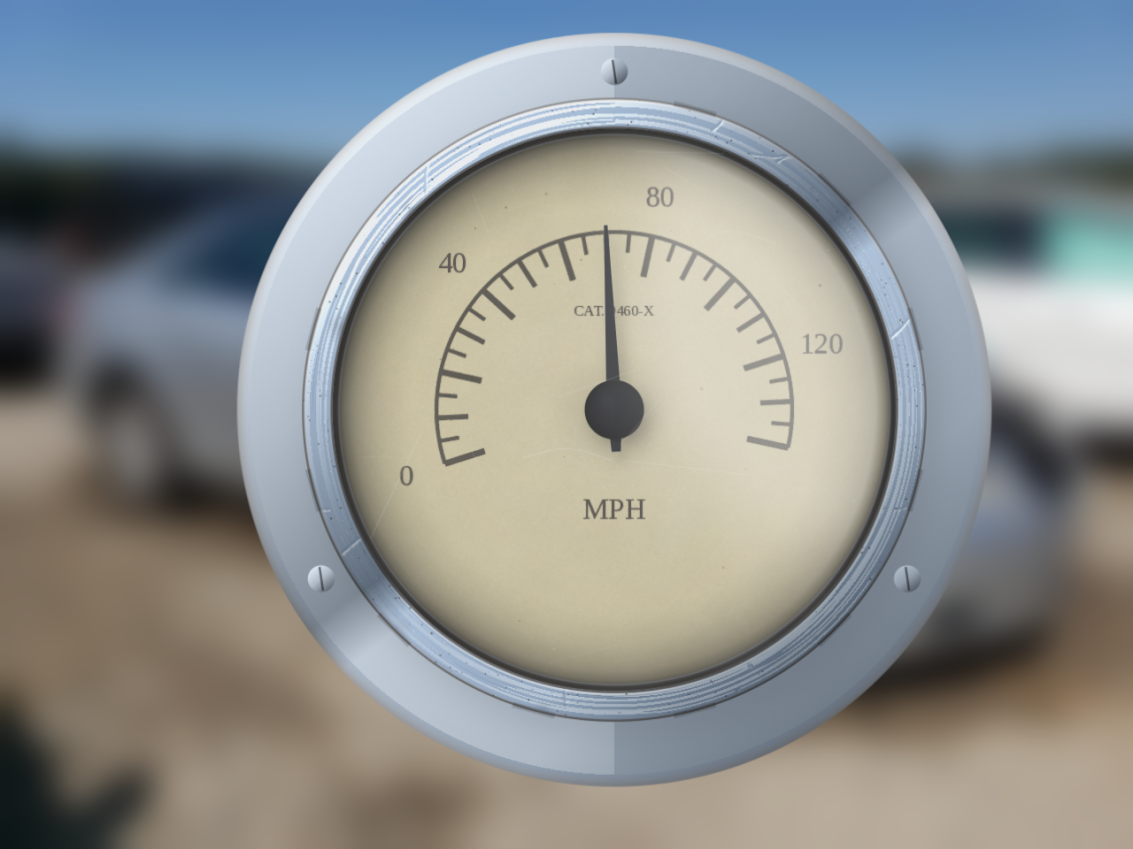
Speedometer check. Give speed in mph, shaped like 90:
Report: 70
